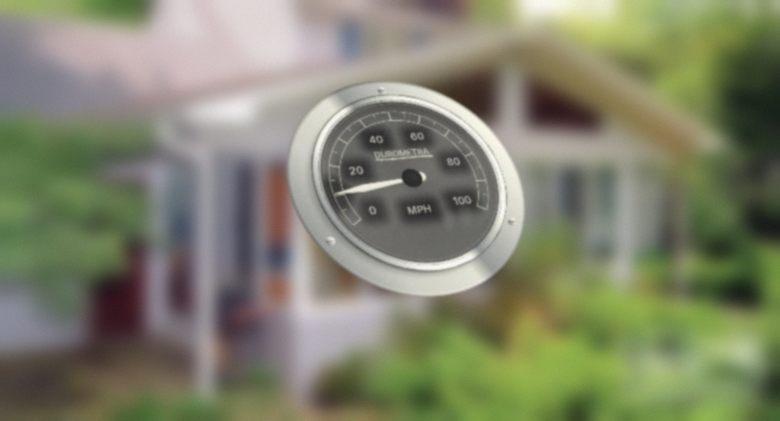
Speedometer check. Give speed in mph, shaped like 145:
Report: 10
